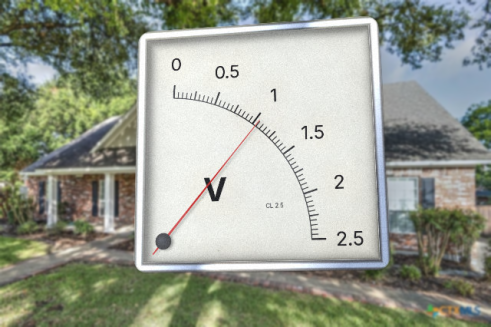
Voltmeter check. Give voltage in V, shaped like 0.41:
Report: 1.05
